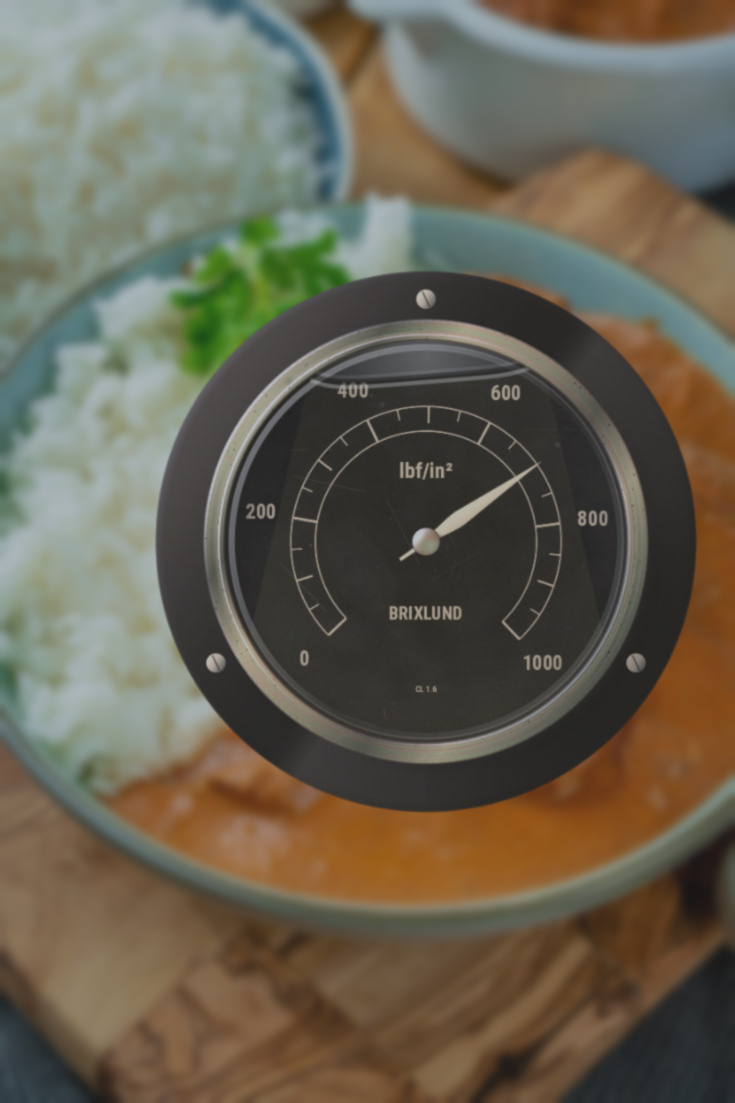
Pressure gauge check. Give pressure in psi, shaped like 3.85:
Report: 700
